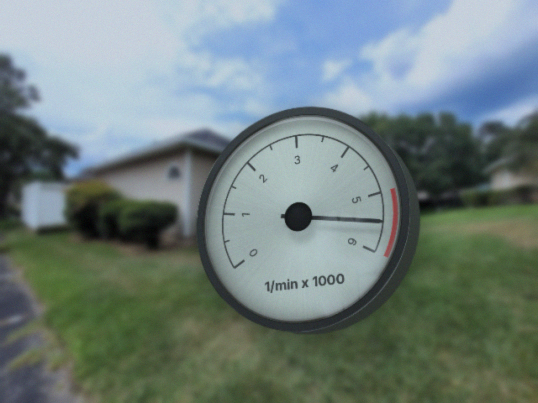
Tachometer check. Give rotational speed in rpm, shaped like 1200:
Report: 5500
